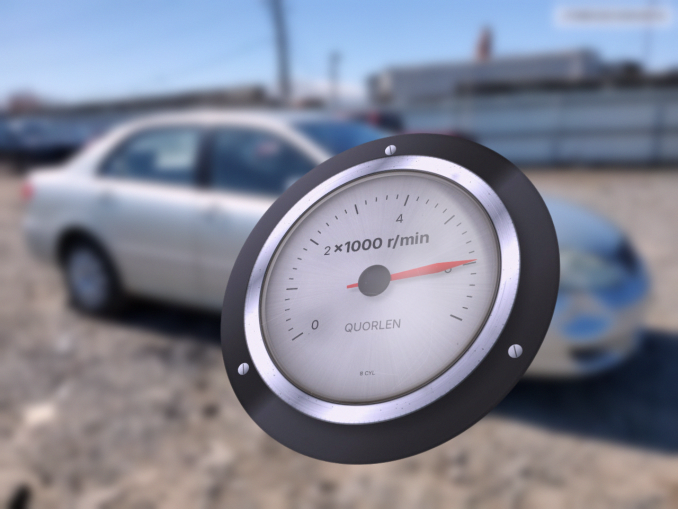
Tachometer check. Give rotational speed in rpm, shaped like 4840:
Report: 6000
